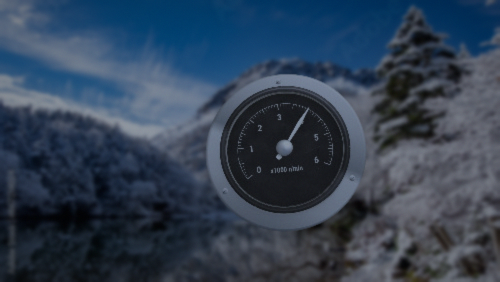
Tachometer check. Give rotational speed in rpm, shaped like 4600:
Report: 4000
